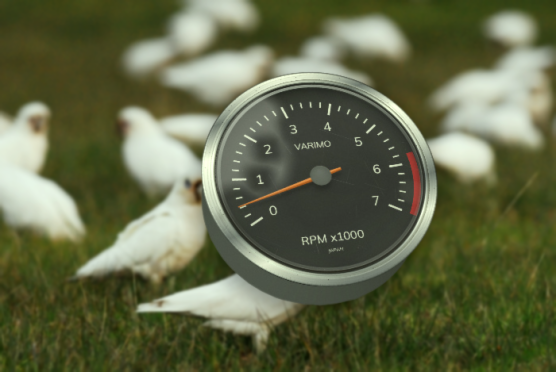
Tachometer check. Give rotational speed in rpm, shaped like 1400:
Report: 400
